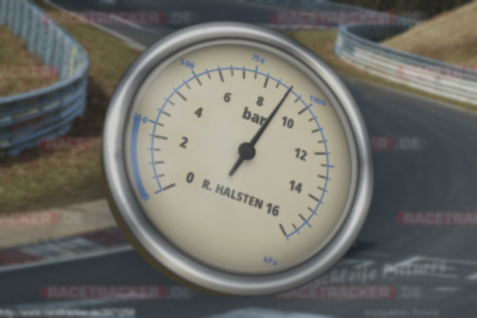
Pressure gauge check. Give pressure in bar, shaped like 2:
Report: 9
